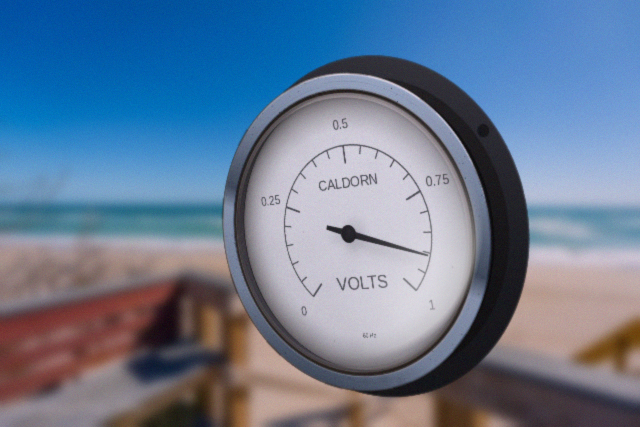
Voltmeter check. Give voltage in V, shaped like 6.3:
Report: 0.9
